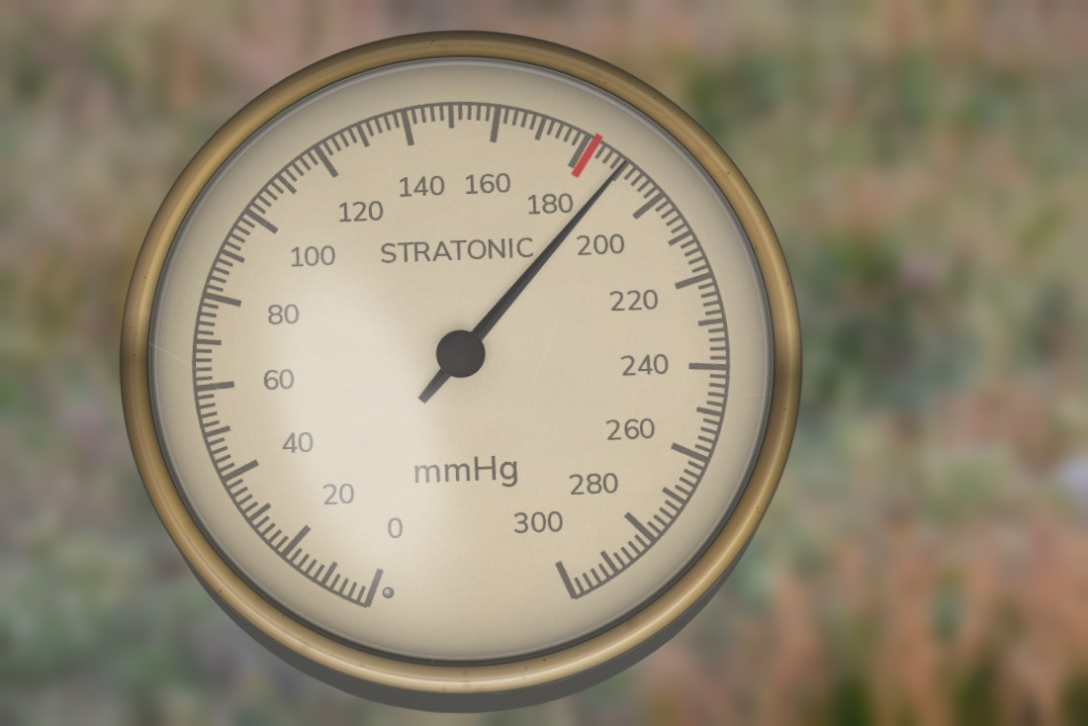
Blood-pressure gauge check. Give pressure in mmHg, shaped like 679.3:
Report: 190
